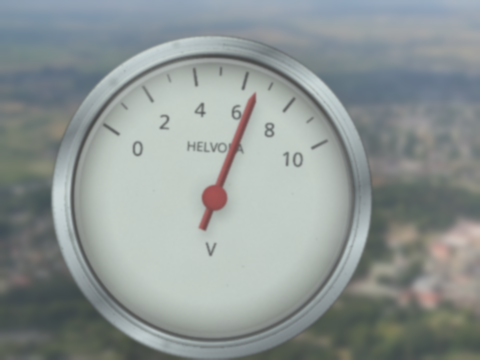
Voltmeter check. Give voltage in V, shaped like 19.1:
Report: 6.5
